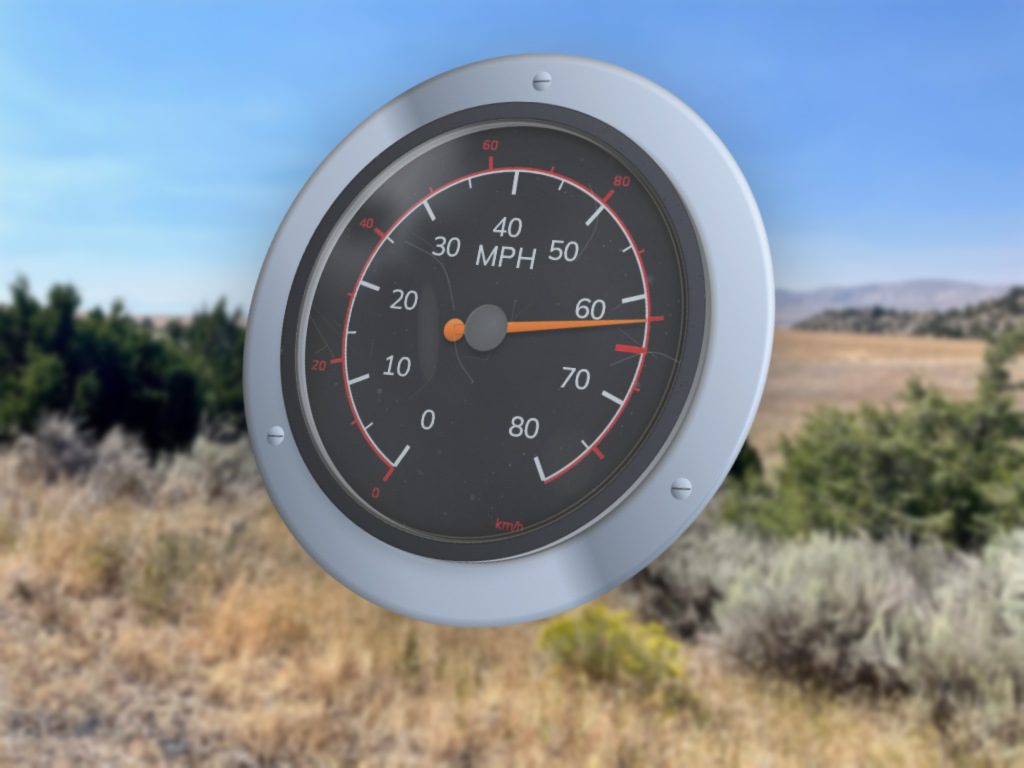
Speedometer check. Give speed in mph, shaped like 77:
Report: 62.5
